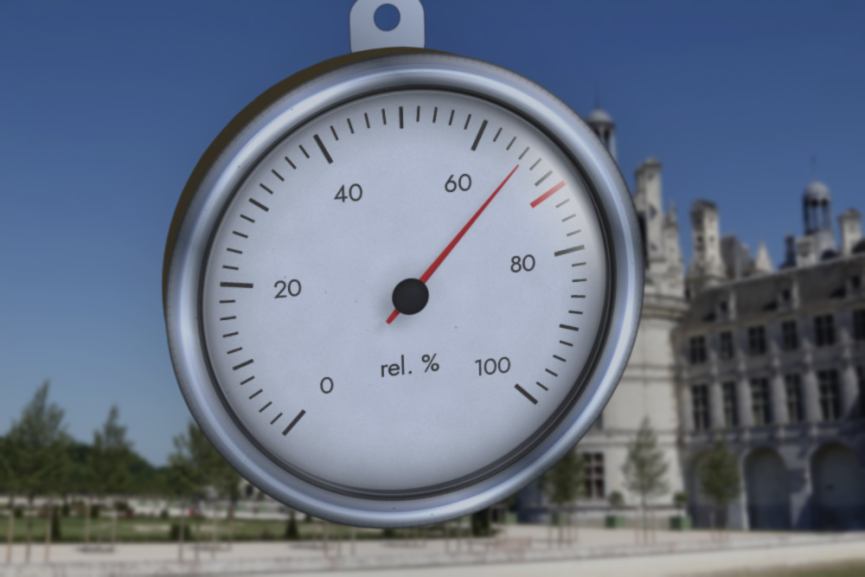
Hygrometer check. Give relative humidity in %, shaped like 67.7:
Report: 66
